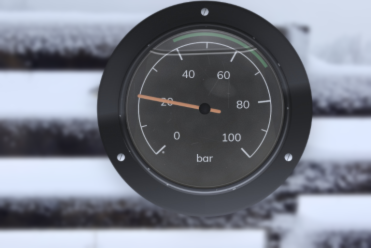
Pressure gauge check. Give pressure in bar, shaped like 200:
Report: 20
